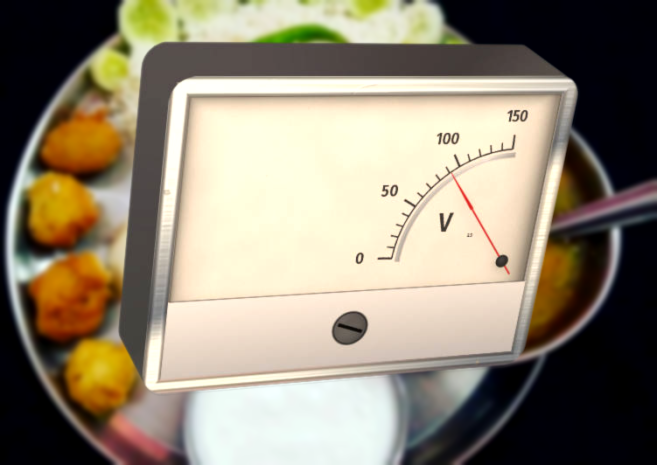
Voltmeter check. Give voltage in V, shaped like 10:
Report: 90
